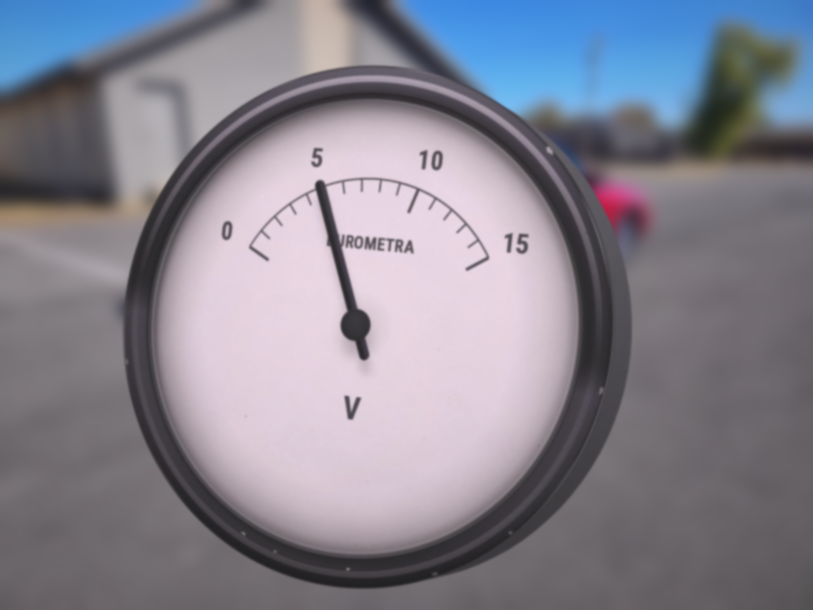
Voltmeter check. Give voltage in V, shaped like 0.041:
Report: 5
